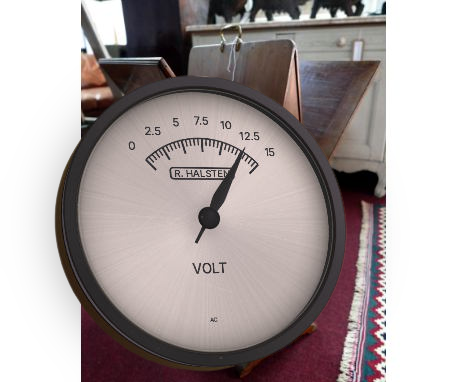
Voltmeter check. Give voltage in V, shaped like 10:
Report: 12.5
